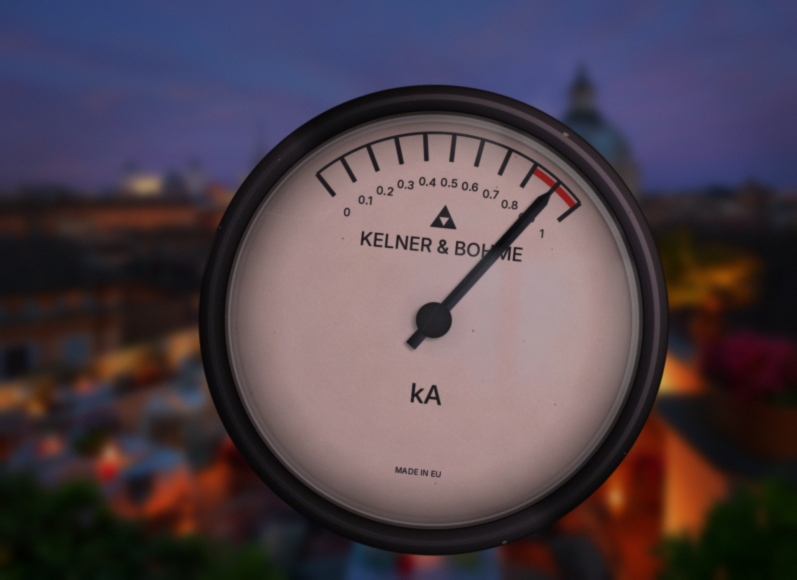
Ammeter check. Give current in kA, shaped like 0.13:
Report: 0.9
